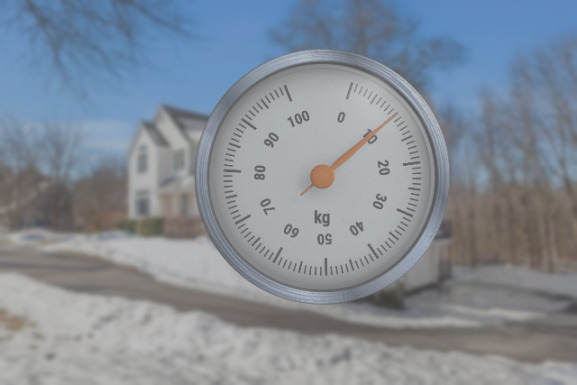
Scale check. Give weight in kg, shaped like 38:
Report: 10
